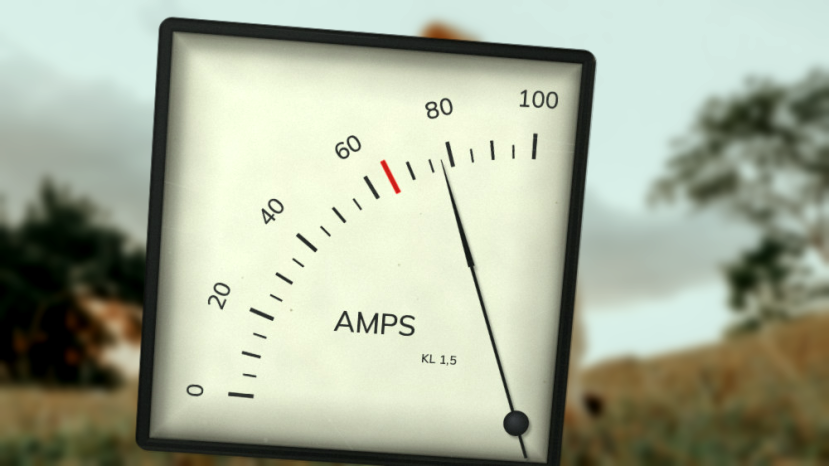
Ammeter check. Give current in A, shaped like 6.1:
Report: 77.5
